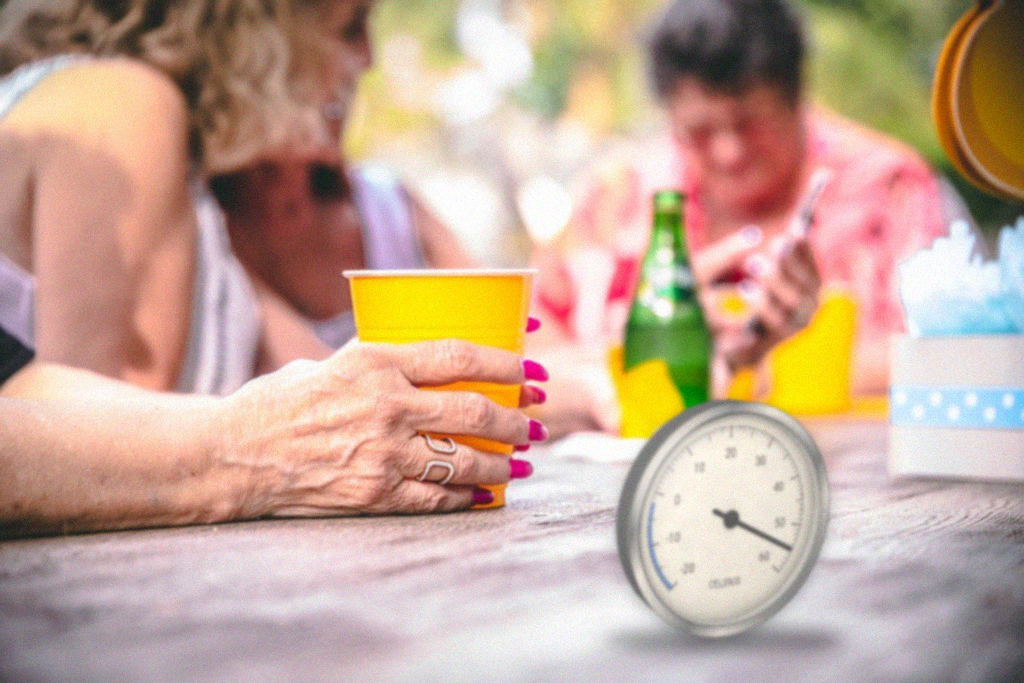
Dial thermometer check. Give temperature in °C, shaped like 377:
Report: 55
